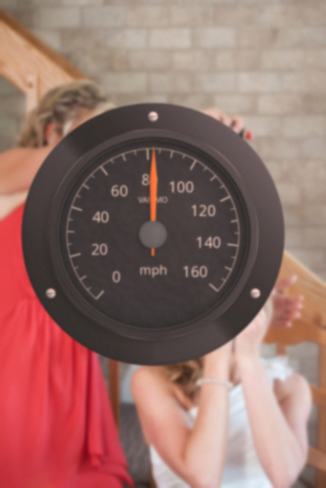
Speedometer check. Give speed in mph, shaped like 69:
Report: 82.5
